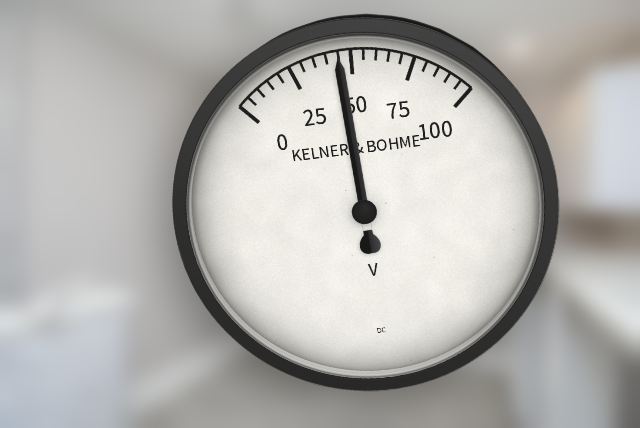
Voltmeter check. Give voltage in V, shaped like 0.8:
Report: 45
